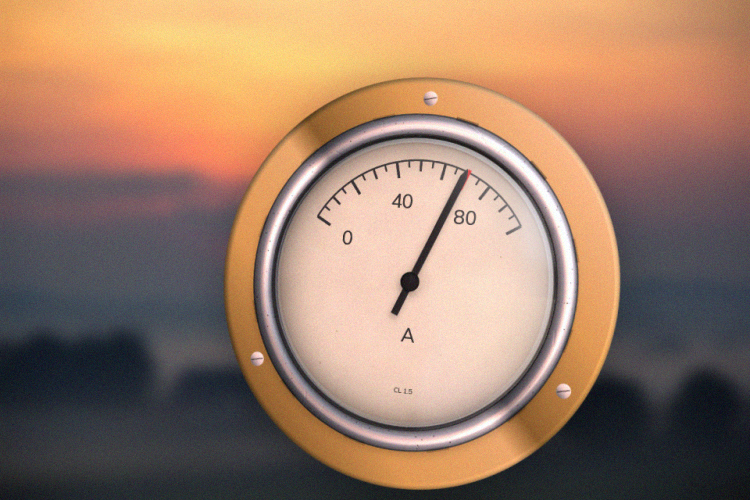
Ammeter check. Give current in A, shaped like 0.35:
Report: 70
